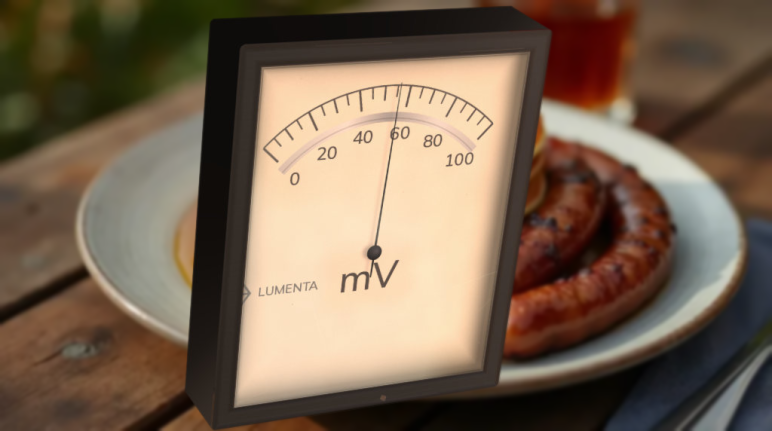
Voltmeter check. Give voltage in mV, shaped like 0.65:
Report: 55
